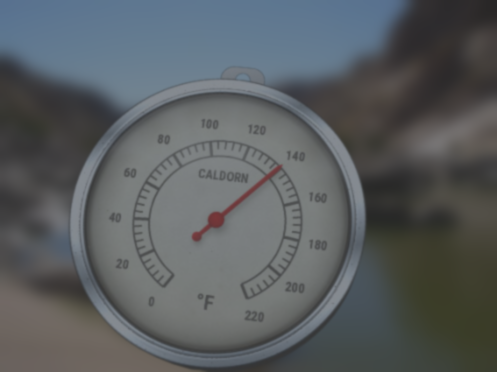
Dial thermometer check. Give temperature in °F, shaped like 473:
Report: 140
